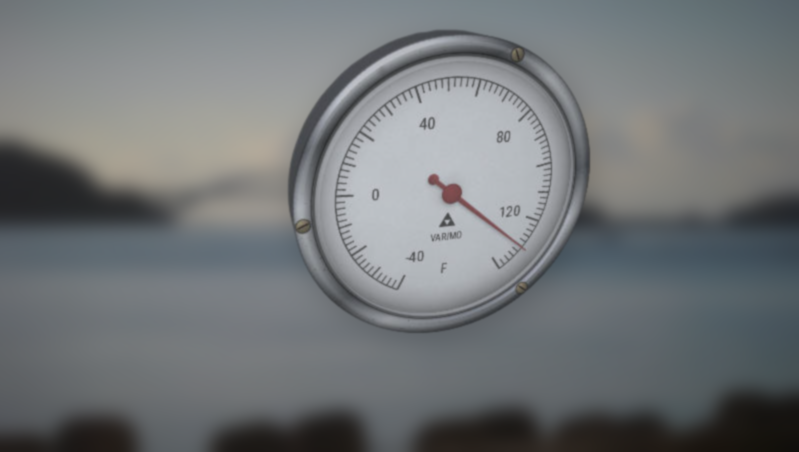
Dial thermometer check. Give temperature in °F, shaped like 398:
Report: 130
